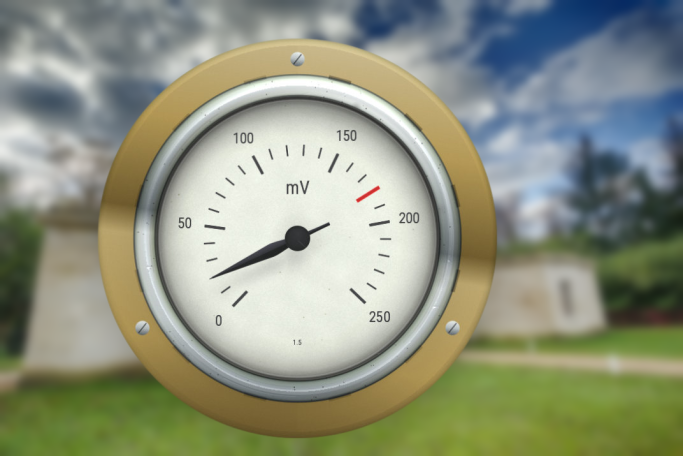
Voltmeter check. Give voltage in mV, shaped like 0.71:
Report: 20
